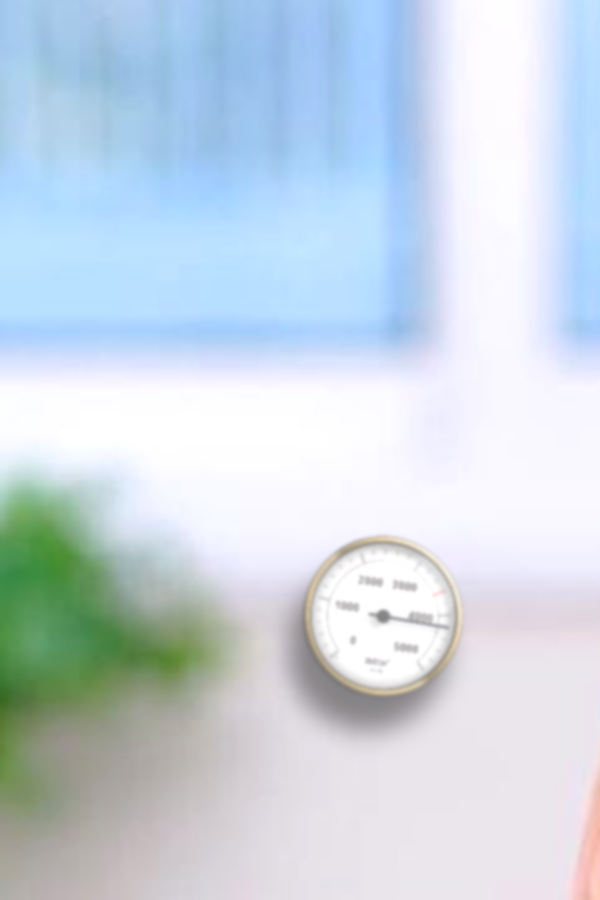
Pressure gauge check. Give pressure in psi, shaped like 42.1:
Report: 4200
